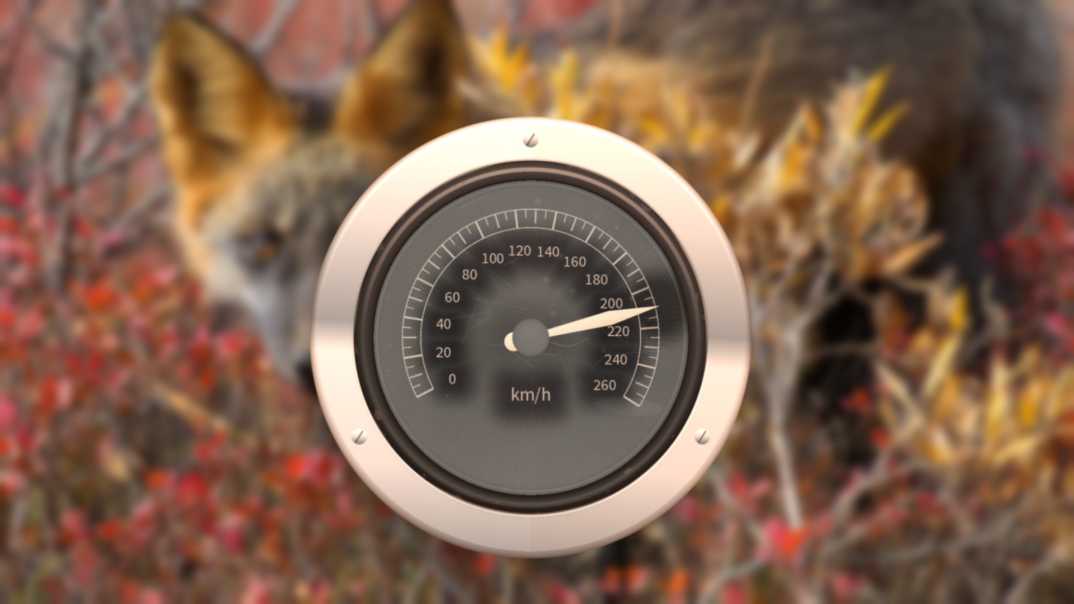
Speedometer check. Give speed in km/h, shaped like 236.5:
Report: 210
